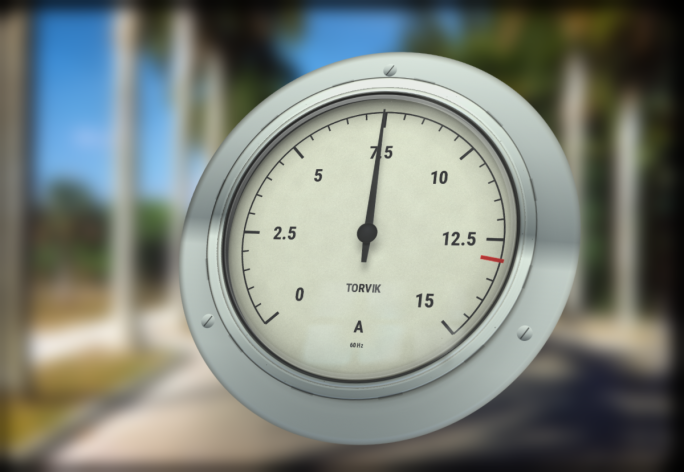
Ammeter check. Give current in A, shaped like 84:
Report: 7.5
